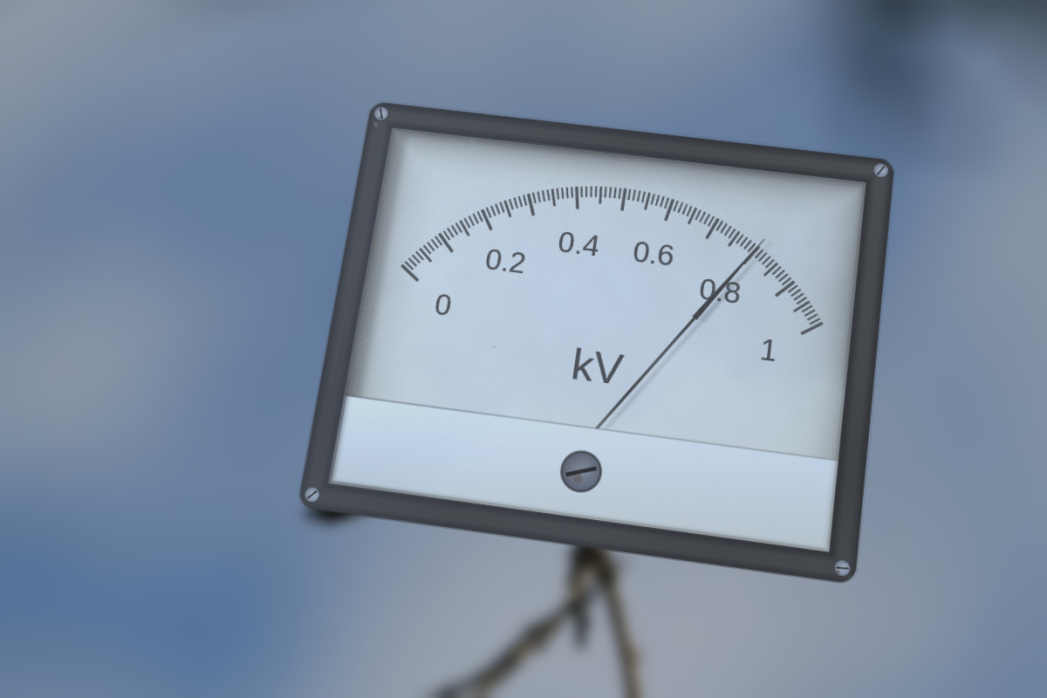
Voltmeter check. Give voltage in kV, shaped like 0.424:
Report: 0.8
